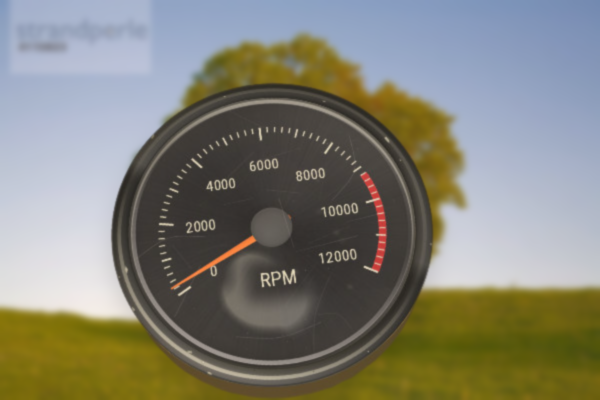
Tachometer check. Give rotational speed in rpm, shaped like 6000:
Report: 200
